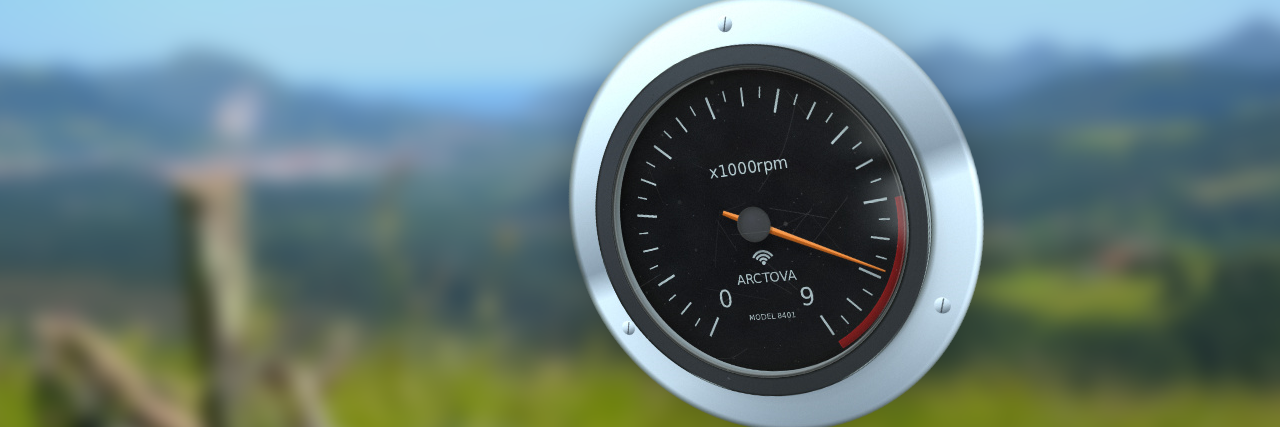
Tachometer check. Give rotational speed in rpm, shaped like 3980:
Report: 7875
